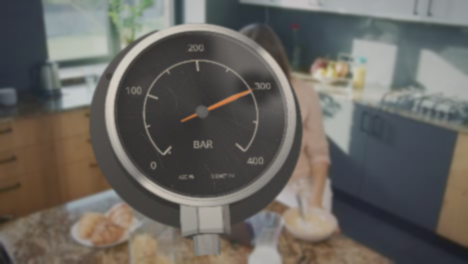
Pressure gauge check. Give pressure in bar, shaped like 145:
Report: 300
